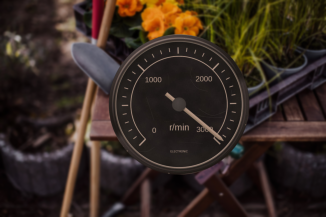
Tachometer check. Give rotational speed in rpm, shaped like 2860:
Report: 2950
